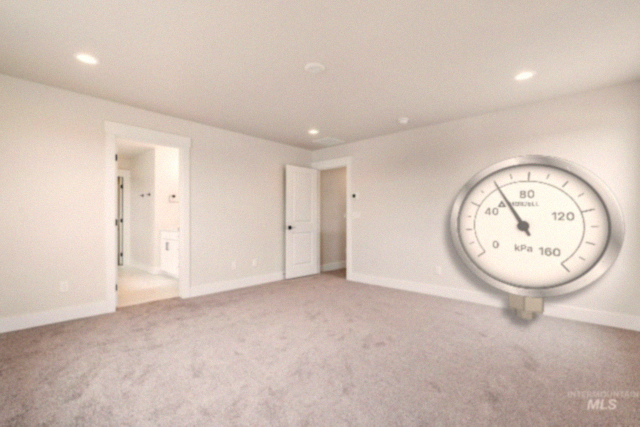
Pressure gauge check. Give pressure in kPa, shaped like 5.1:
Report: 60
